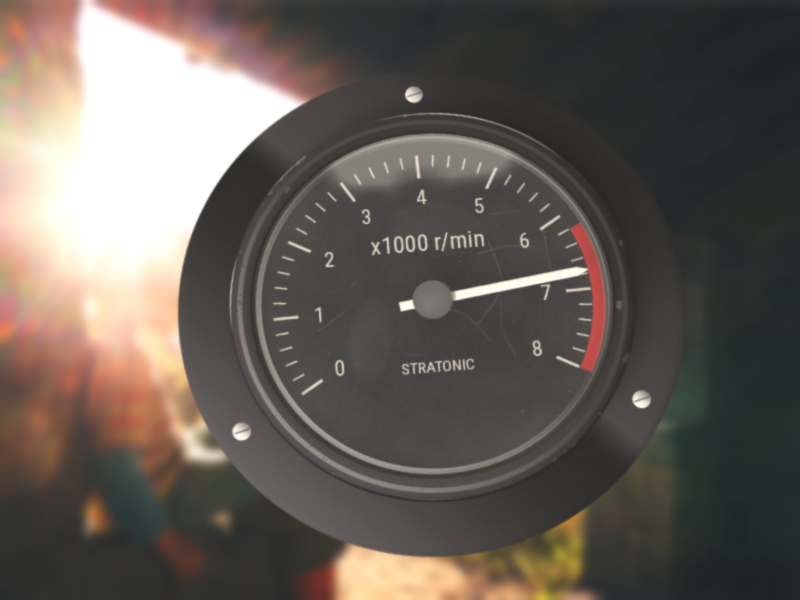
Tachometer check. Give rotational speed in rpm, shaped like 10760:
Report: 6800
